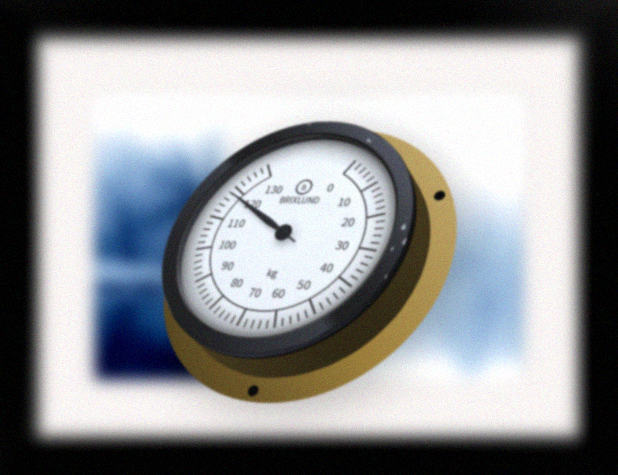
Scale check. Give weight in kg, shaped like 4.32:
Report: 118
